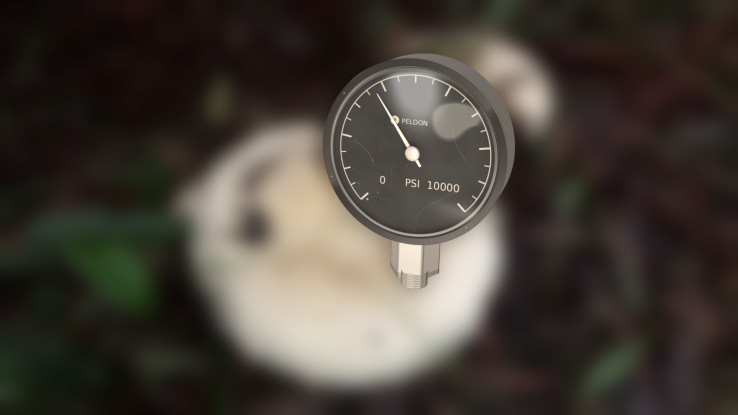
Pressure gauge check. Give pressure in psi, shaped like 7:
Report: 3750
